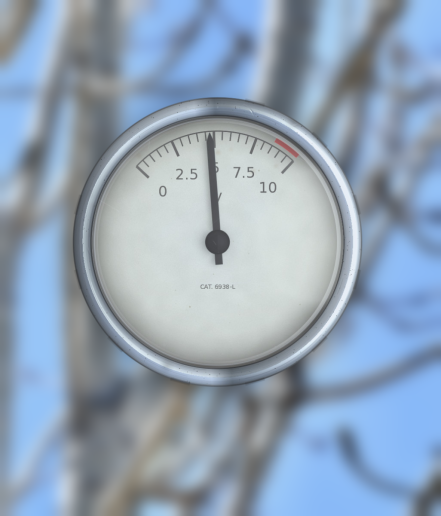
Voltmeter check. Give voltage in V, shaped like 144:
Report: 4.75
